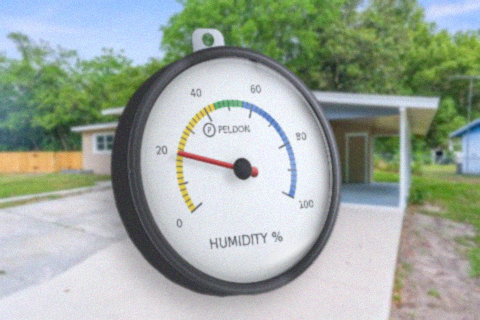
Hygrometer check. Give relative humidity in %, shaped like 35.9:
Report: 20
